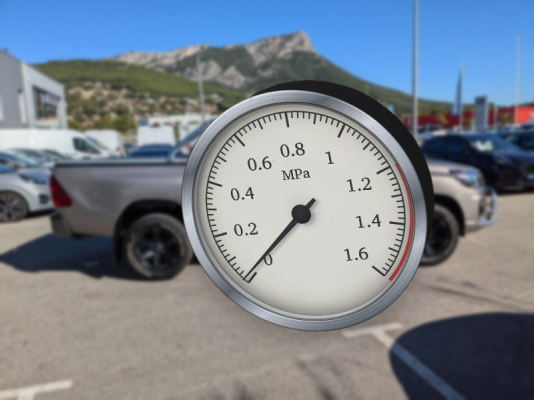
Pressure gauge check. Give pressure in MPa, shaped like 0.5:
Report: 0.02
